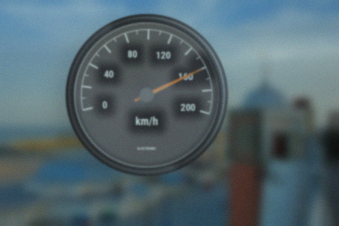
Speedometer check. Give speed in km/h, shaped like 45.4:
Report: 160
